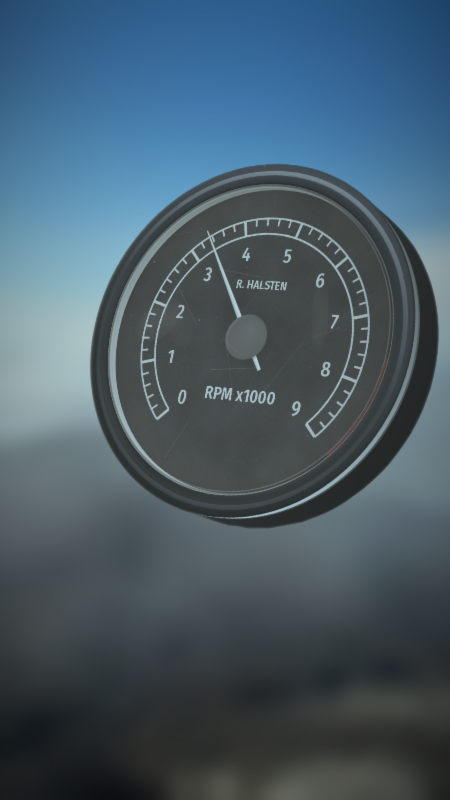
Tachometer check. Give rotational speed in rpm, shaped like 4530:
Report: 3400
